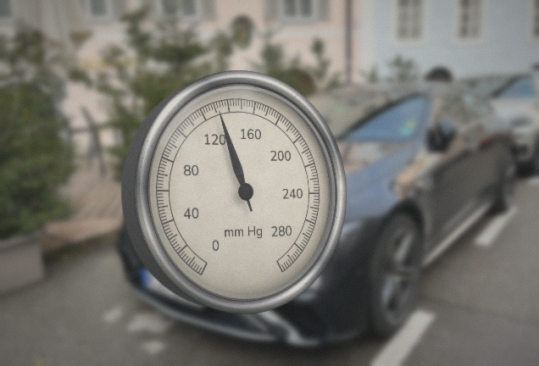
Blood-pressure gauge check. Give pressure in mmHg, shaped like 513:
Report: 130
